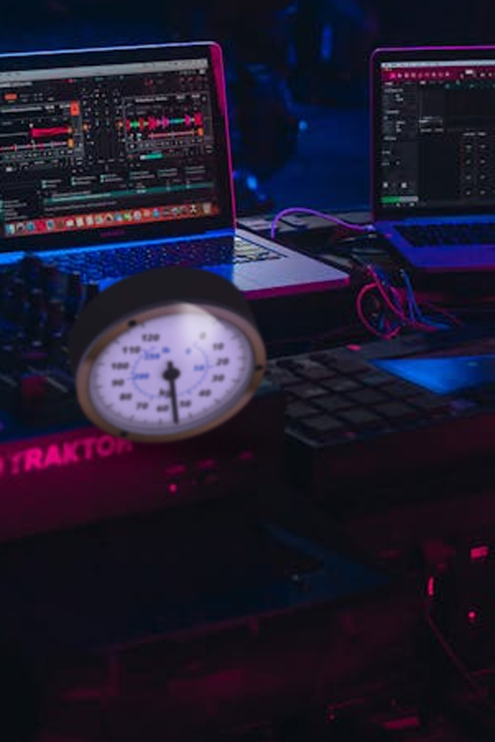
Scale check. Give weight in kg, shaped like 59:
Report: 55
